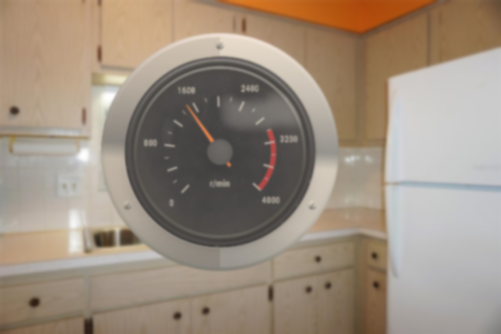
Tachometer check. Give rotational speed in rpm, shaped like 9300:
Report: 1500
